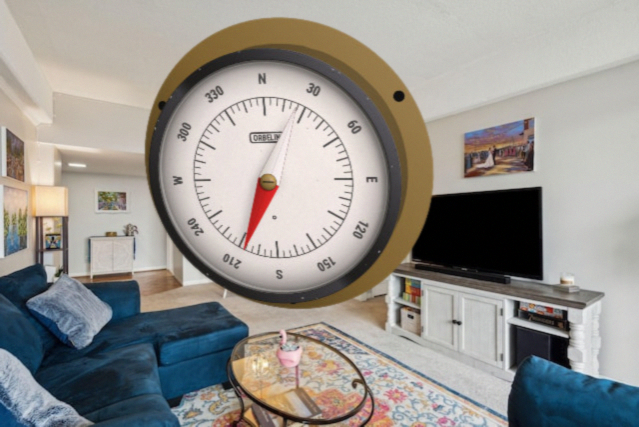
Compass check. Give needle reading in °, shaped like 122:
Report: 205
